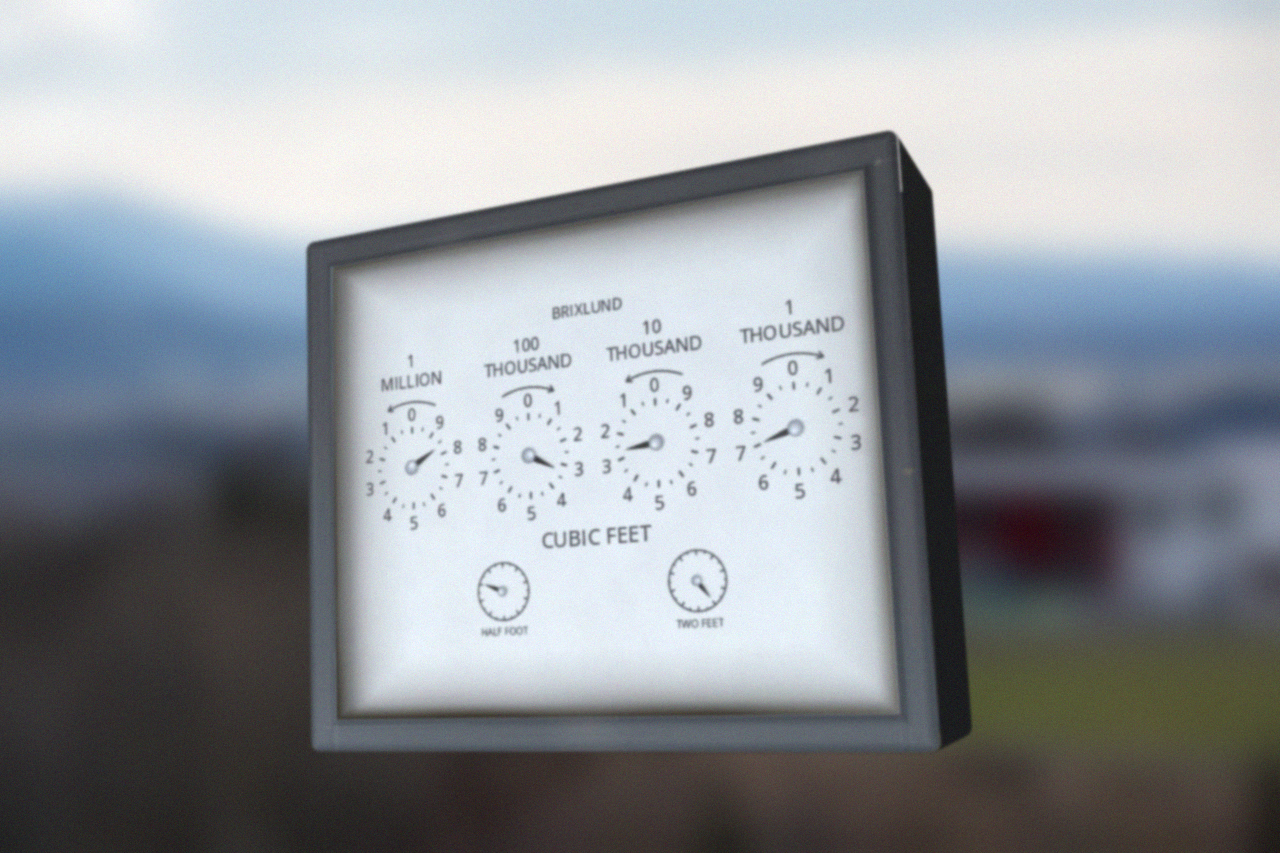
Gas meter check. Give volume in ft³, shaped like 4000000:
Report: 832700
